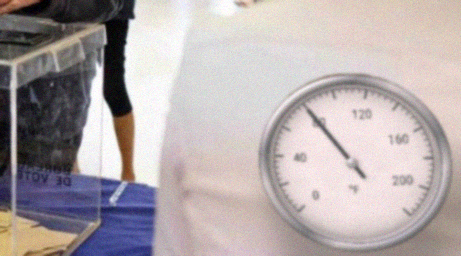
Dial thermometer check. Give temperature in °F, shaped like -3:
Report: 80
